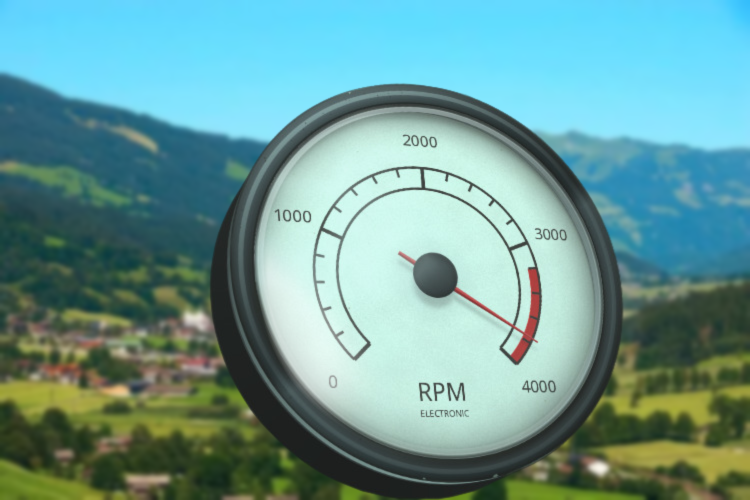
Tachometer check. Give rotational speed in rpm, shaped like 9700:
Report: 3800
